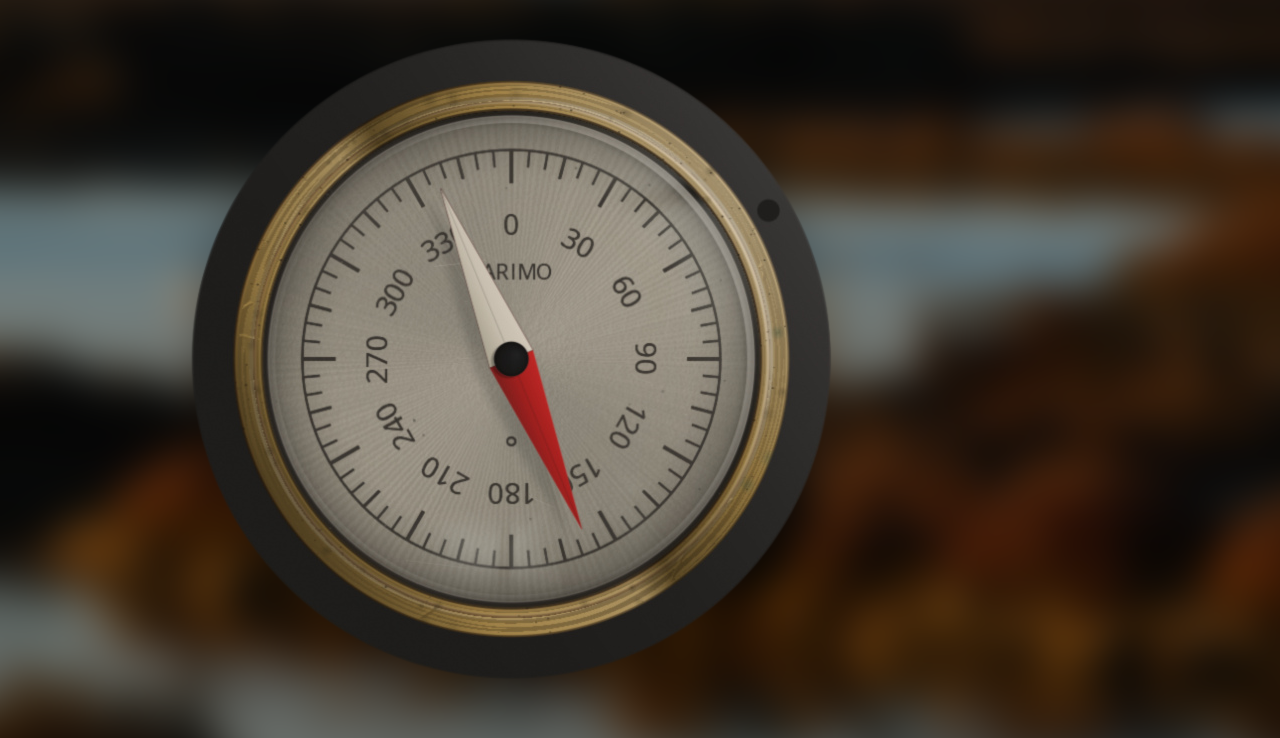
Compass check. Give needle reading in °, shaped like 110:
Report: 157.5
